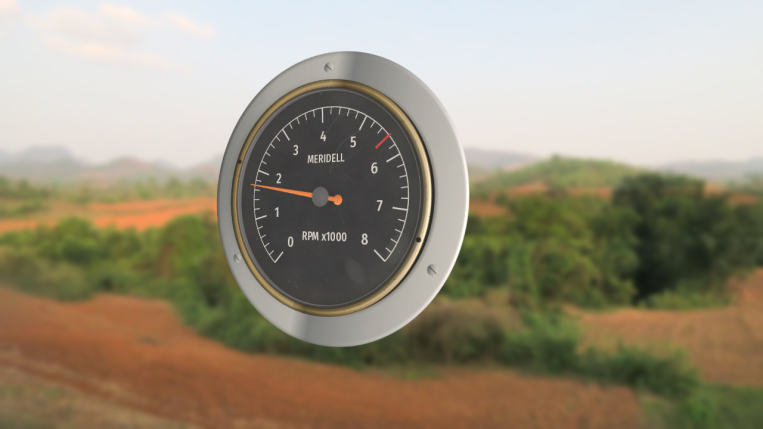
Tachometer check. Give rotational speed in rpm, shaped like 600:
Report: 1700
